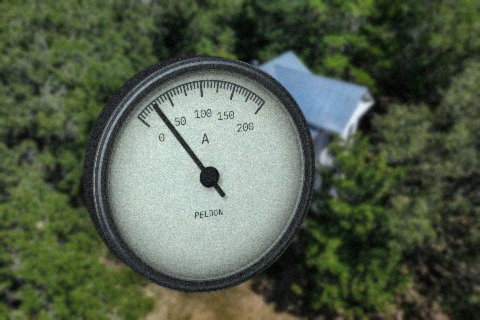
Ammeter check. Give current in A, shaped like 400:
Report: 25
